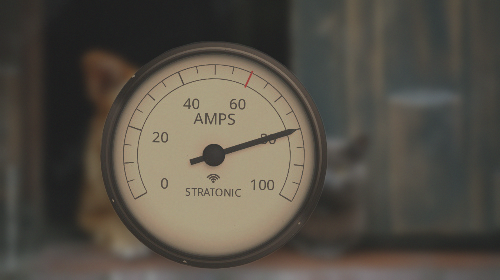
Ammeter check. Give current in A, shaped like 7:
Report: 80
